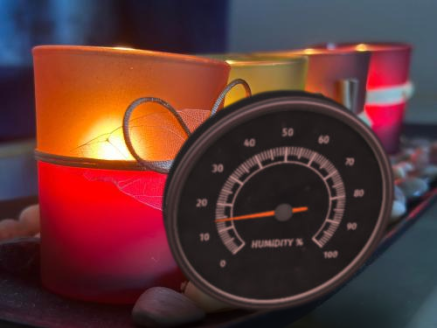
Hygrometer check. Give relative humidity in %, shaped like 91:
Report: 15
